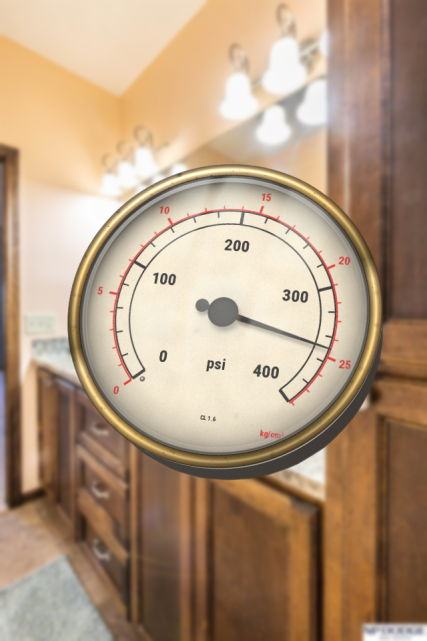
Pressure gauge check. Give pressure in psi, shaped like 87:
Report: 350
